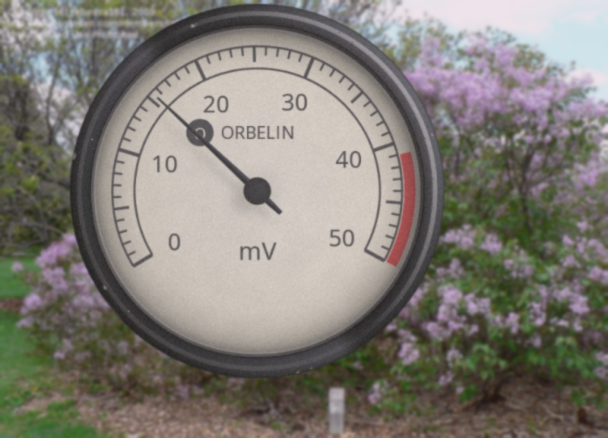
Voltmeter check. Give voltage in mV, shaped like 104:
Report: 15.5
